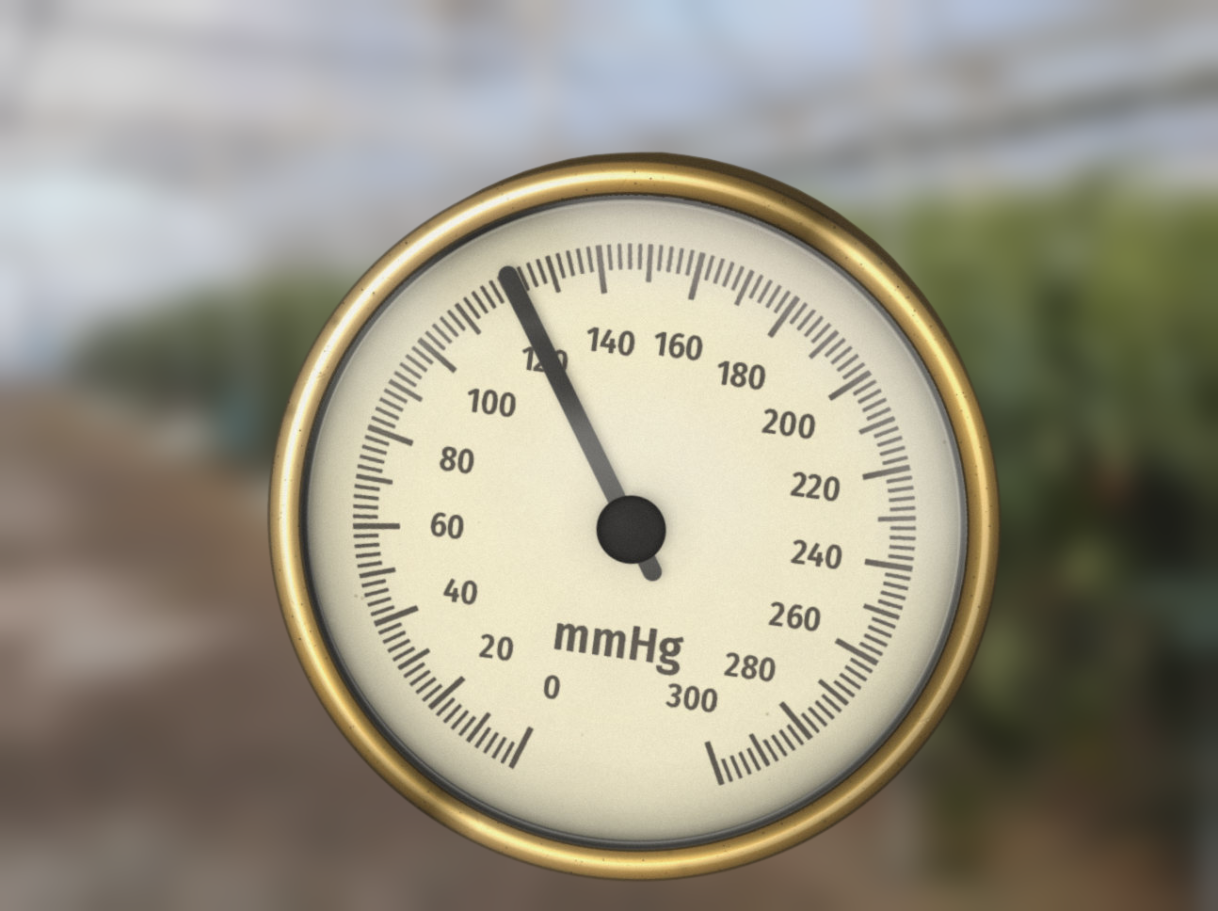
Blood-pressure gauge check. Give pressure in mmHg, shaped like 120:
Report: 122
